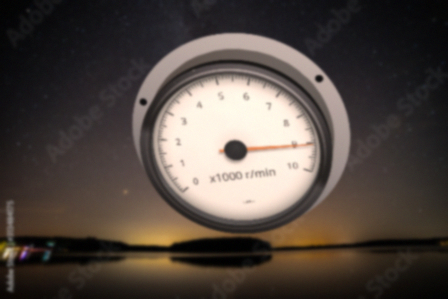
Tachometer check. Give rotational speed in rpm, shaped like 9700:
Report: 9000
